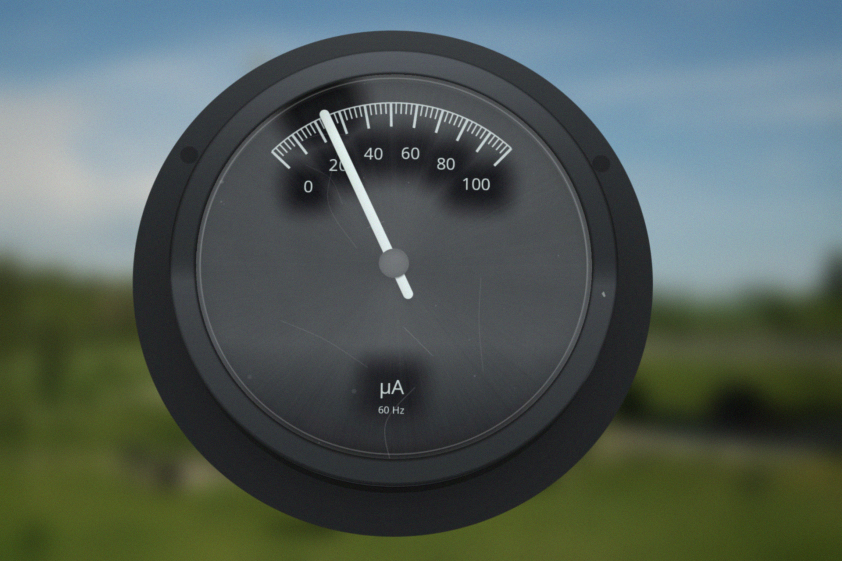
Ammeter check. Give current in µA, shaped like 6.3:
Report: 24
